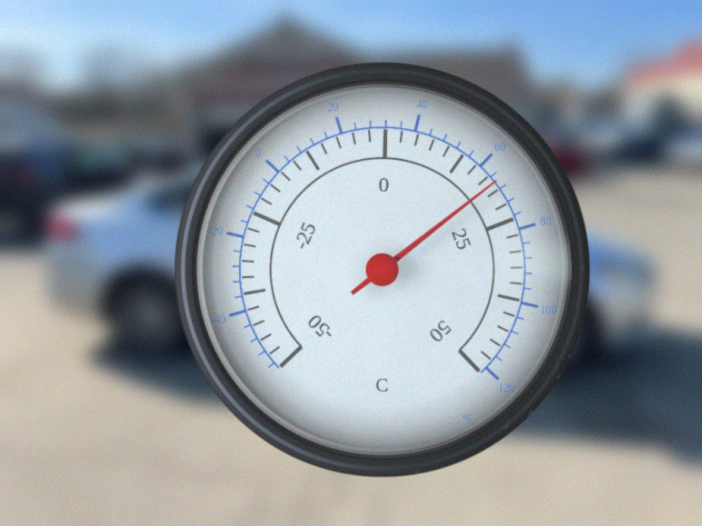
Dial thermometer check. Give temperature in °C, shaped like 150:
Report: 18.75
